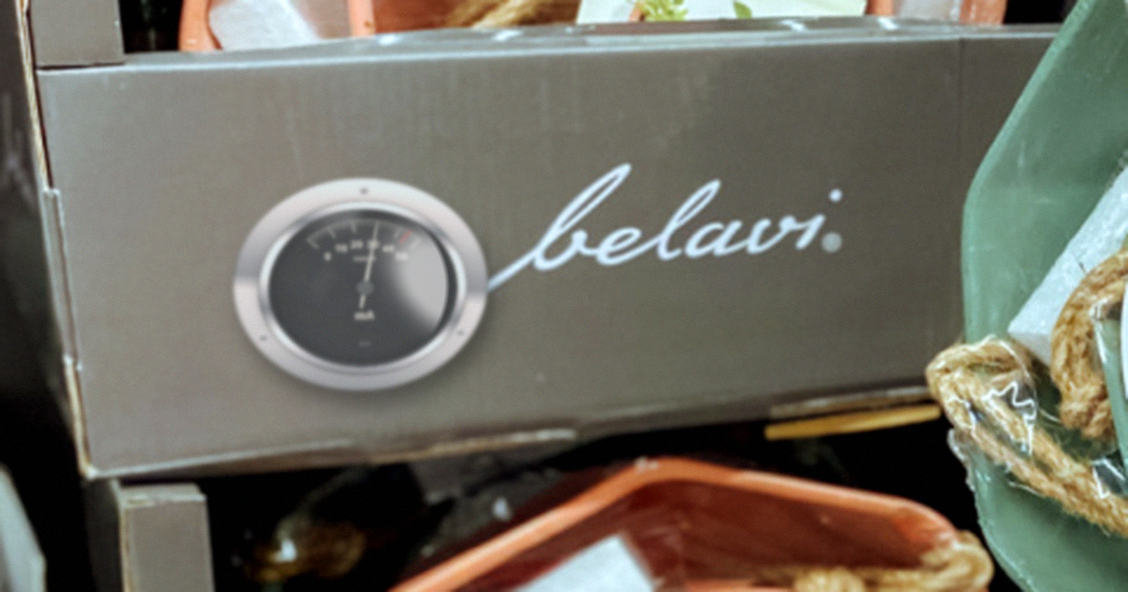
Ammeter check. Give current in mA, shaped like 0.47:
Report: 30
